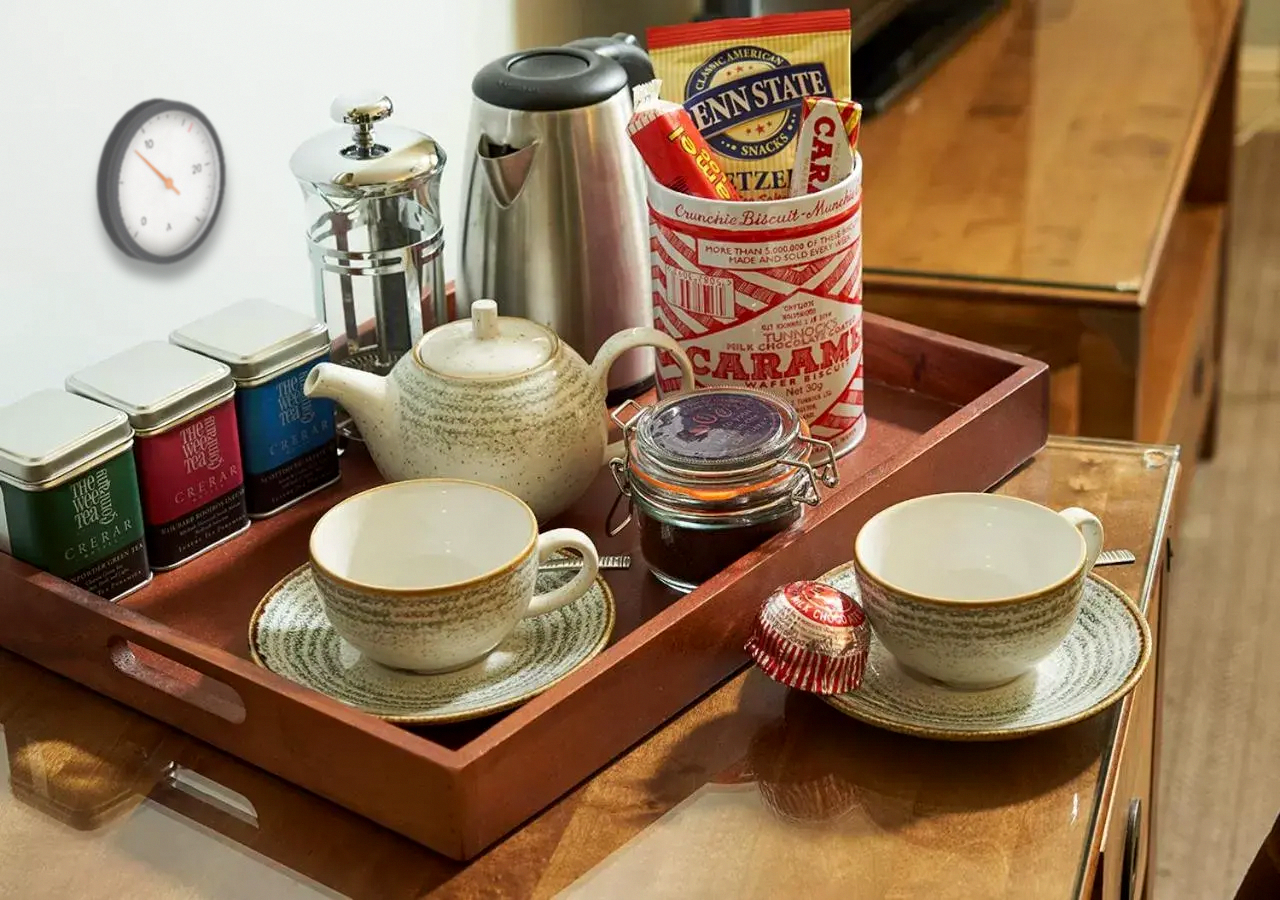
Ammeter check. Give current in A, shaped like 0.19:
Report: 8
